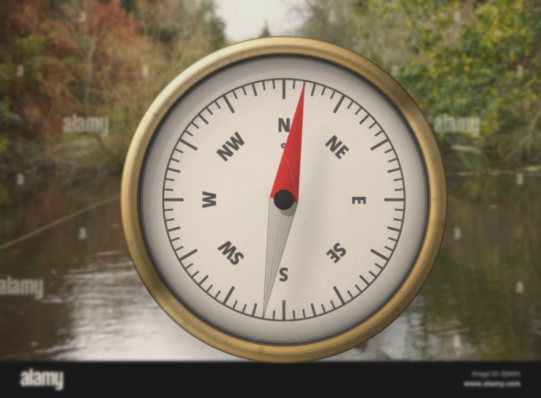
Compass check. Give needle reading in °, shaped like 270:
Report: 10
